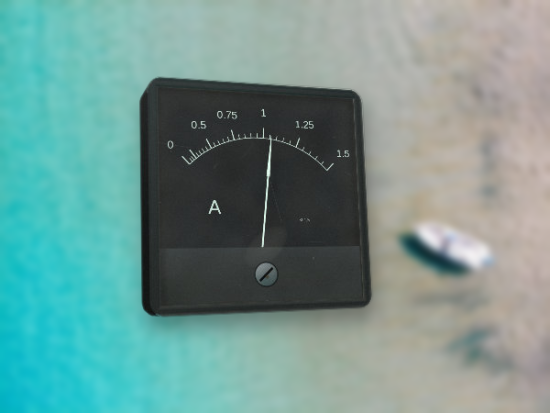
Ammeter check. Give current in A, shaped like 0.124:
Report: 1.05
